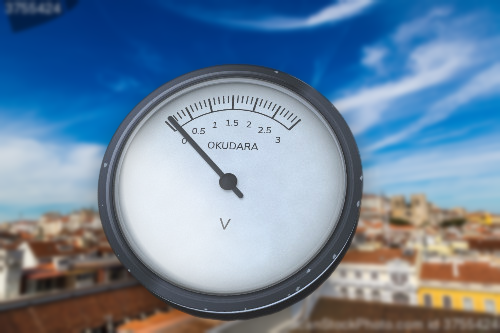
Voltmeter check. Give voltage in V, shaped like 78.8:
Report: 0.1
